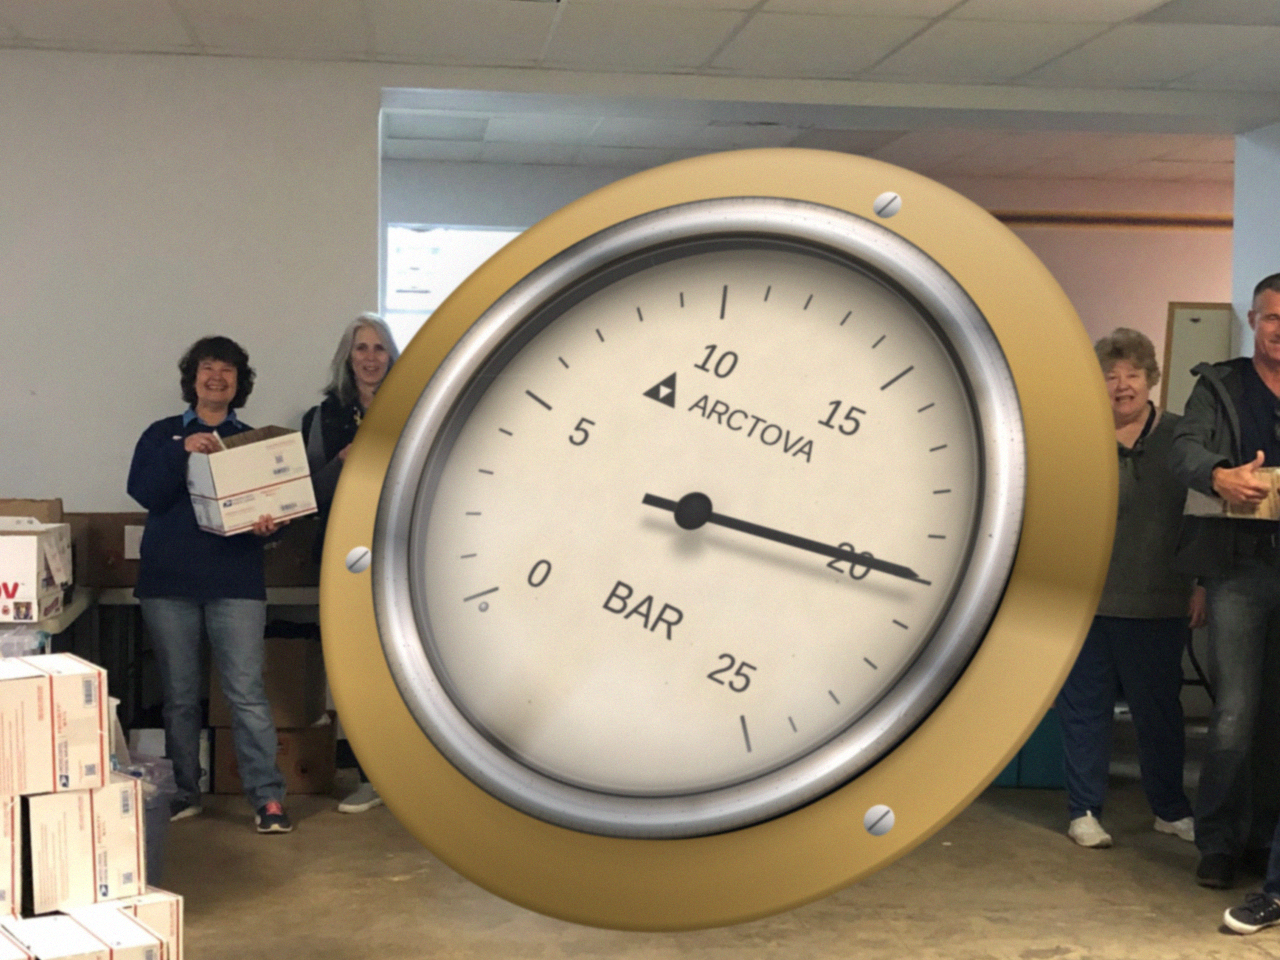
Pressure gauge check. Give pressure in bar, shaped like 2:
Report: 20
